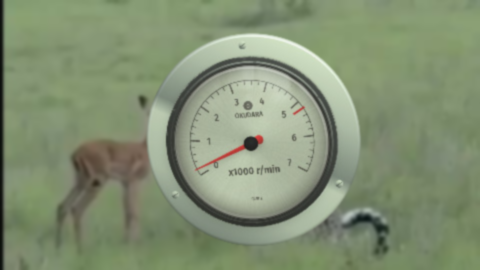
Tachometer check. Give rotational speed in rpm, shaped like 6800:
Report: 200
